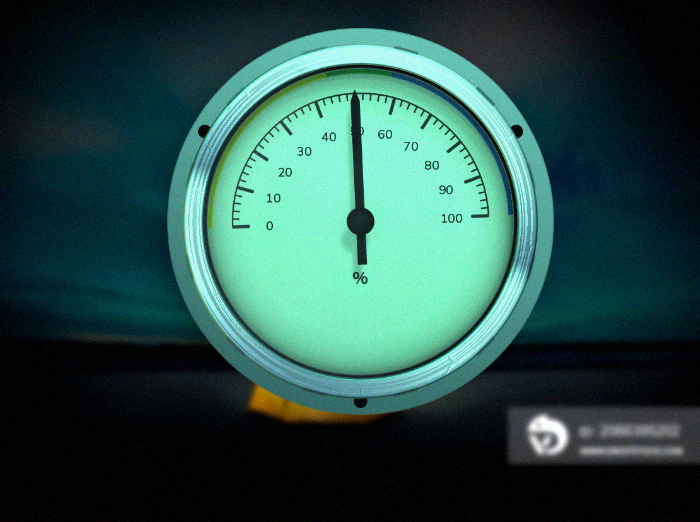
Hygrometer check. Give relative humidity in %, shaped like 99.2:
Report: 50
